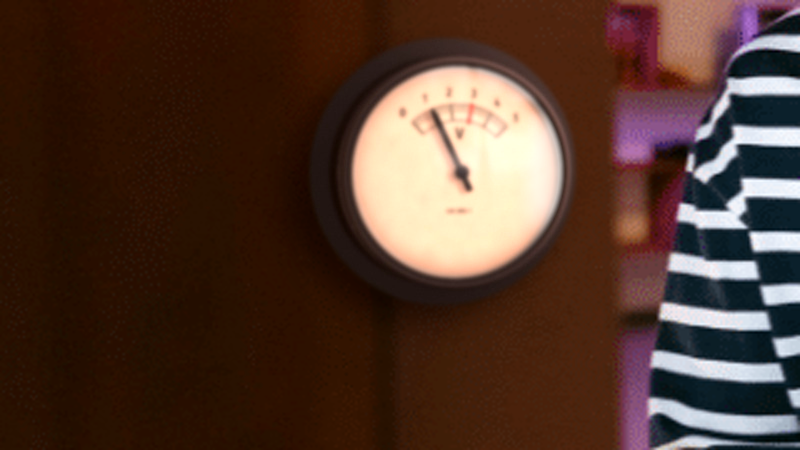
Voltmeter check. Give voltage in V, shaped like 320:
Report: 1
